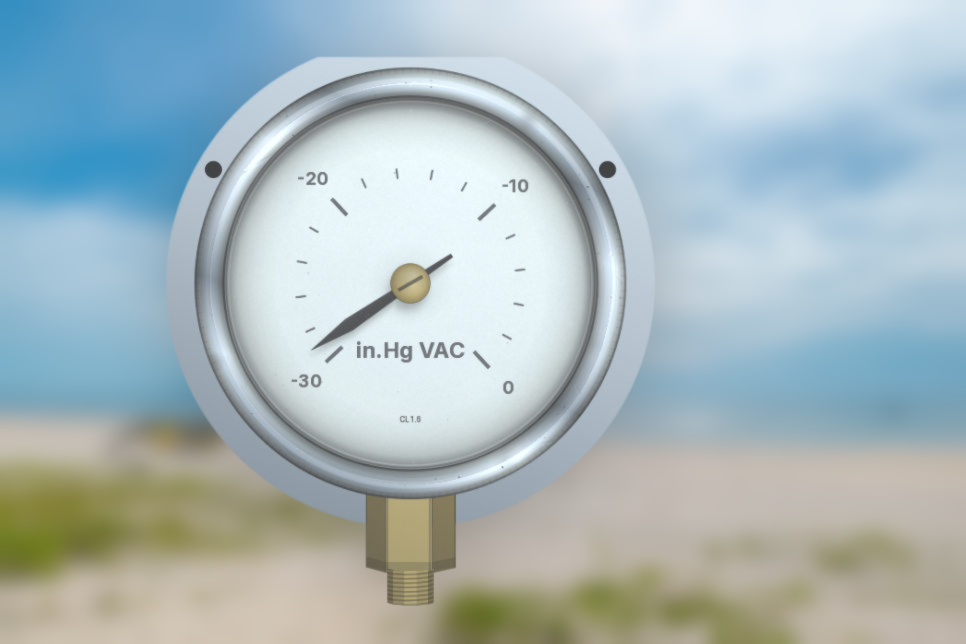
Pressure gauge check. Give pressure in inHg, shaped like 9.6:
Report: -29
